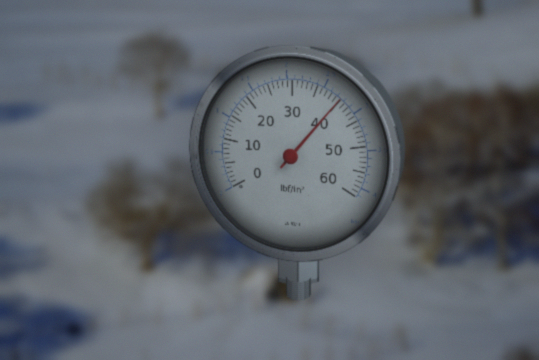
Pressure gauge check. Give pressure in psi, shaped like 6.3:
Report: 40
